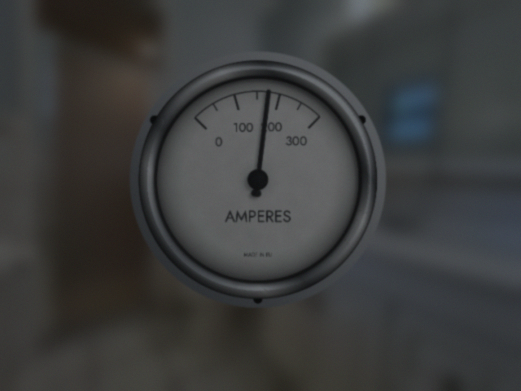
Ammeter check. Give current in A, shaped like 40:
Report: 175
